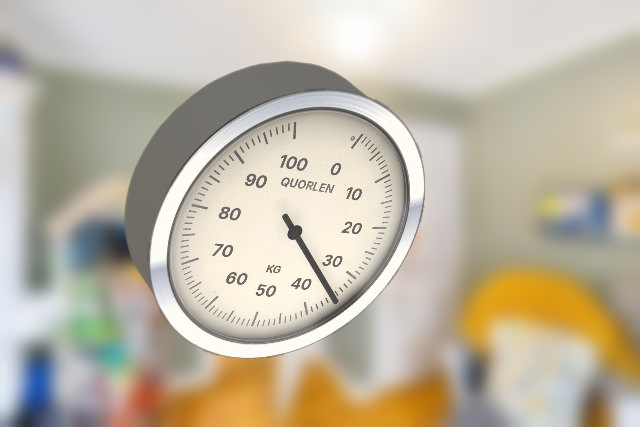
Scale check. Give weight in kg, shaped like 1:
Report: 35
